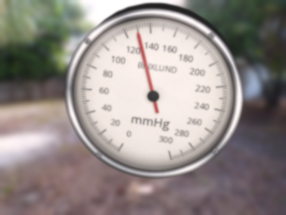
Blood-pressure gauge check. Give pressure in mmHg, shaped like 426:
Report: 130
